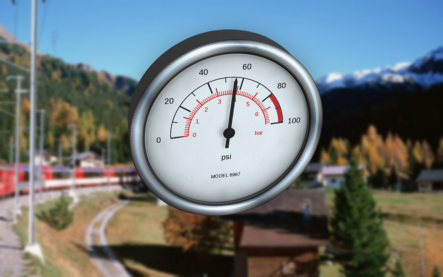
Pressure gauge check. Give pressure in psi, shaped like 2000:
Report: 55
